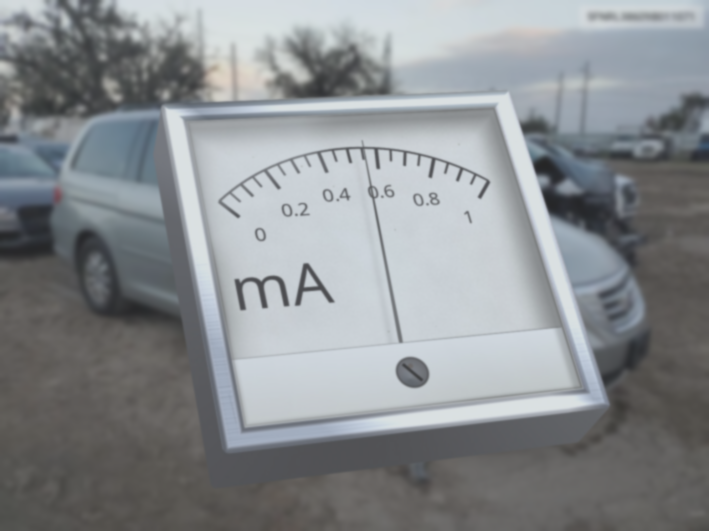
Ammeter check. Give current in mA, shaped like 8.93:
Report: 0.55
